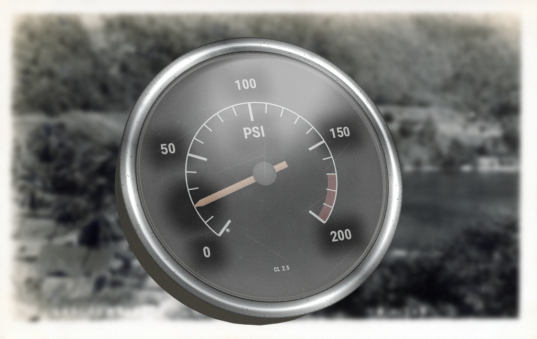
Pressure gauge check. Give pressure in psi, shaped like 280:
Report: 20
